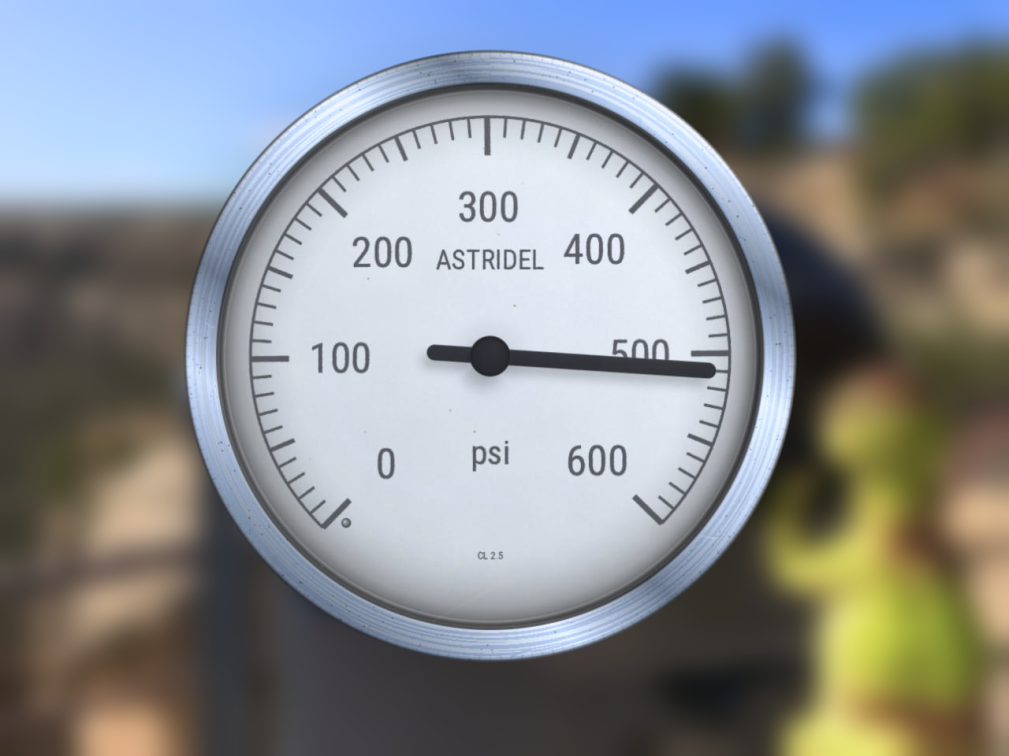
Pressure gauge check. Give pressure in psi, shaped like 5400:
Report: 510
